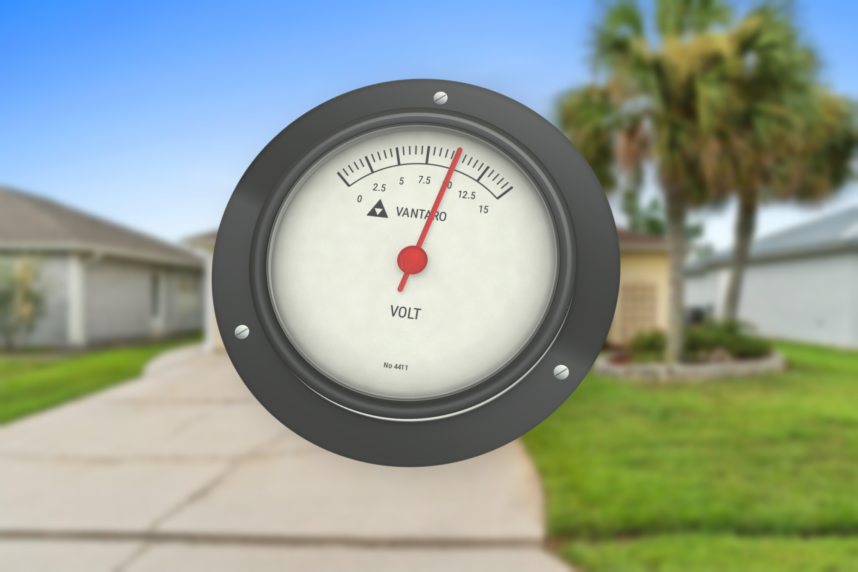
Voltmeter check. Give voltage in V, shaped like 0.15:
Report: 10
